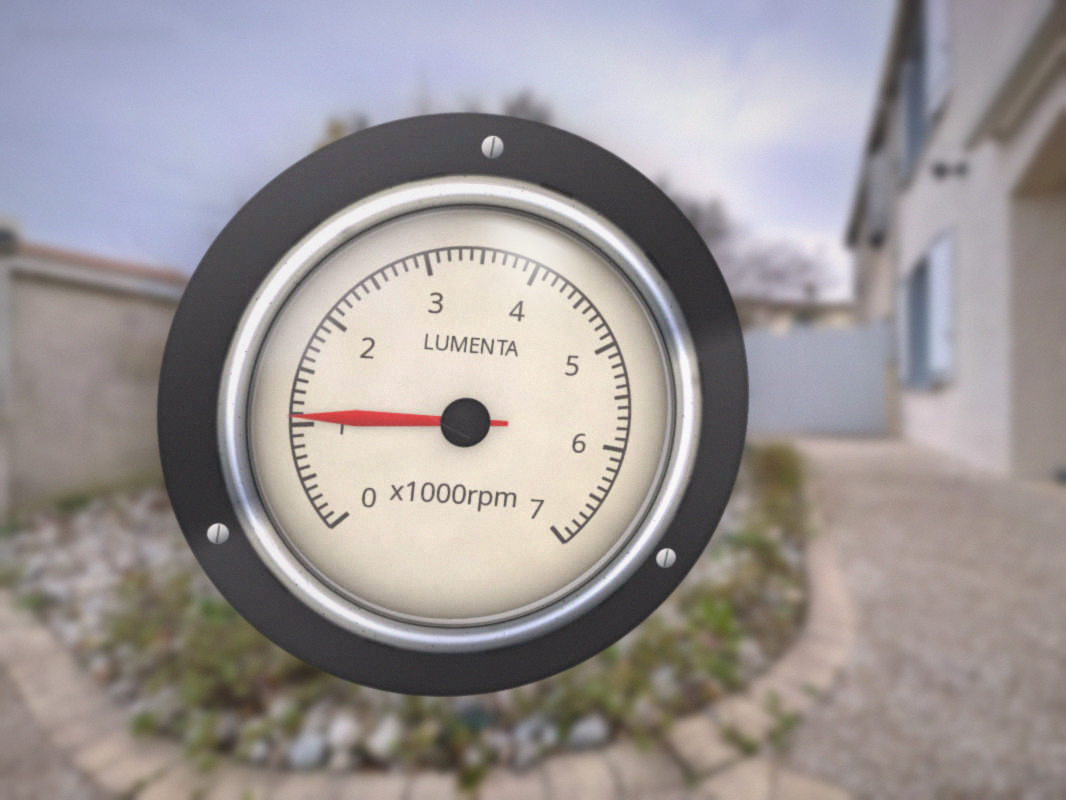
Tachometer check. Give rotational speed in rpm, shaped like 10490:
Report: 1100
